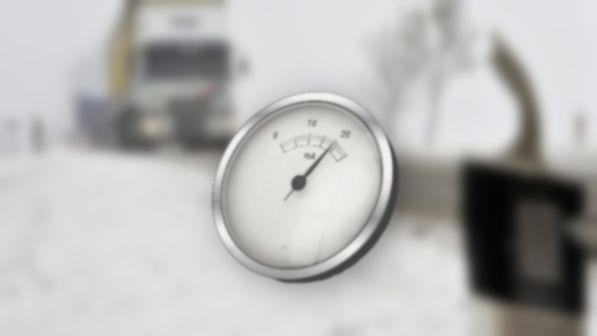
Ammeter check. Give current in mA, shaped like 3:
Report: 20
